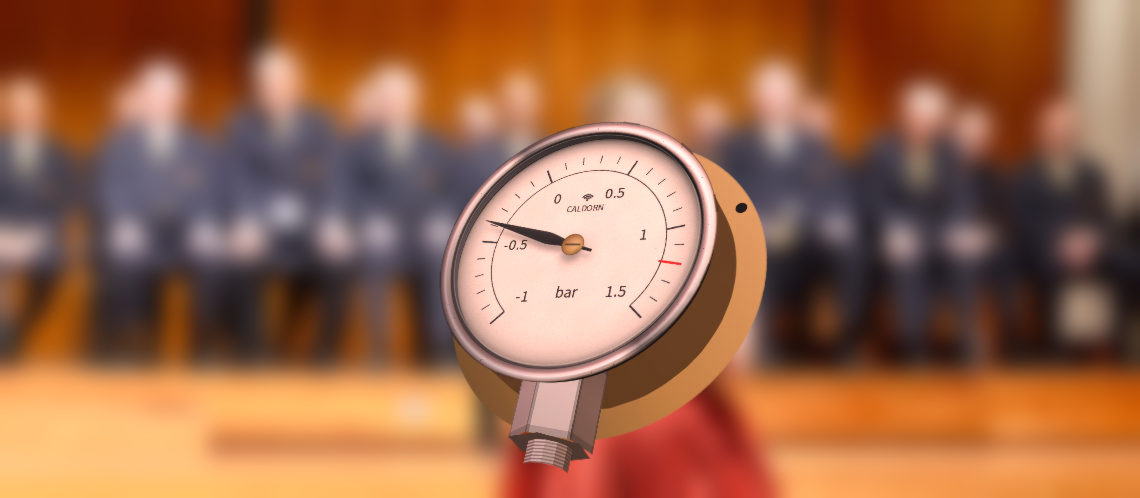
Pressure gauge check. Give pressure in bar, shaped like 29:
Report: -0.4
